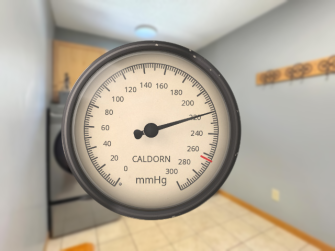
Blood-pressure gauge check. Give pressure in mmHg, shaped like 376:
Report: 220
